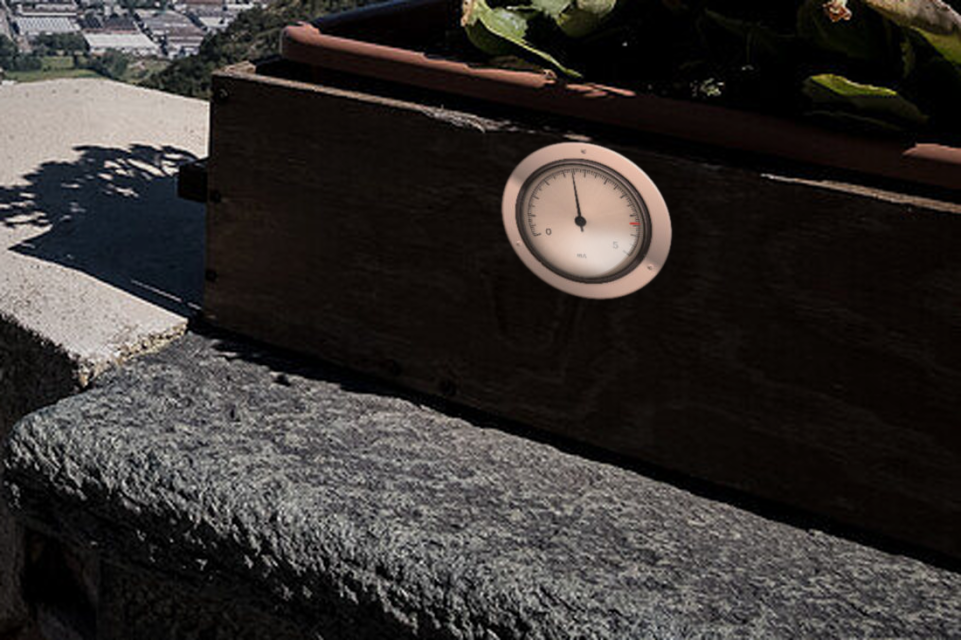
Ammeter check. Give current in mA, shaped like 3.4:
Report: 2.25
